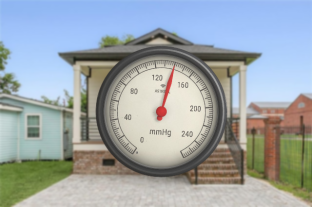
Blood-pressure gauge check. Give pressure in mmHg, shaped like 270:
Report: 140
